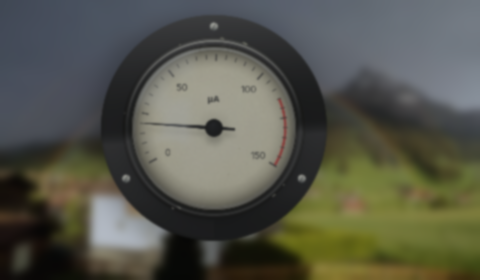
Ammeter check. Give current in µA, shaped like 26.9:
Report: 20
